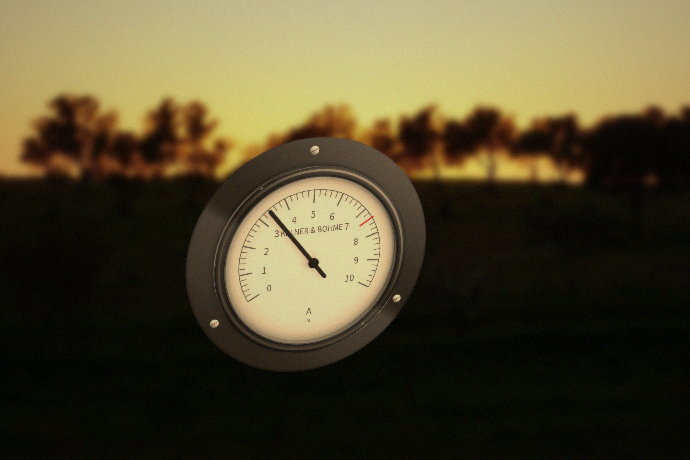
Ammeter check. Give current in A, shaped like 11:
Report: 3.4
